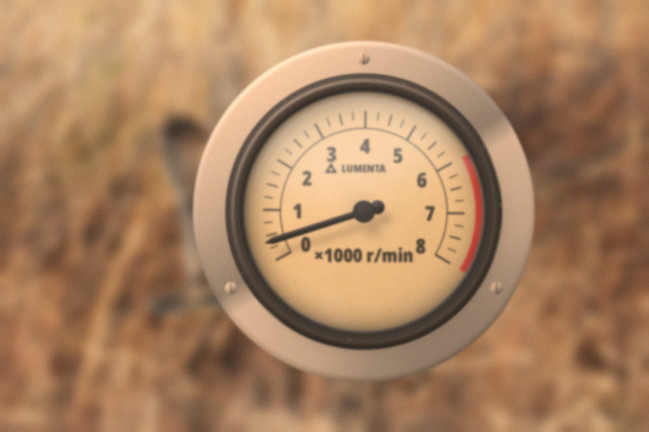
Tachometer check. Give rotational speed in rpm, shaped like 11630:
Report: 375
